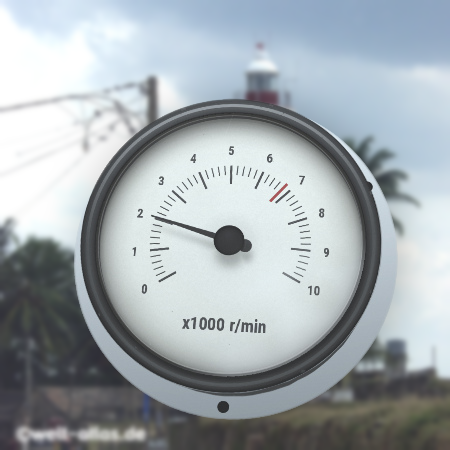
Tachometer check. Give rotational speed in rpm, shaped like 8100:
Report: 2000
